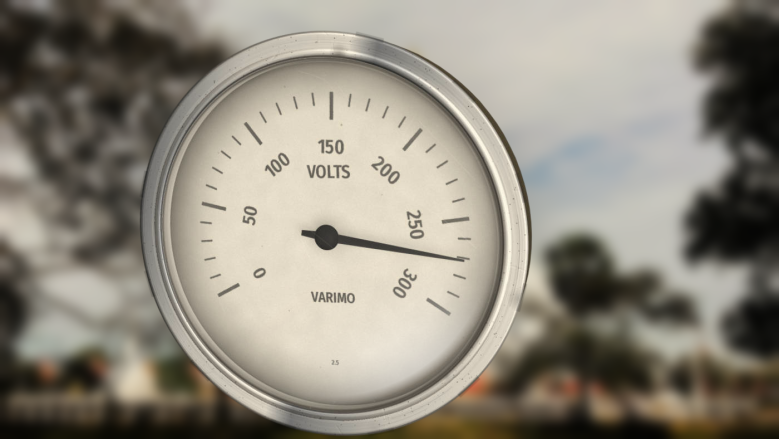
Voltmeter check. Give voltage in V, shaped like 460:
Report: 270
